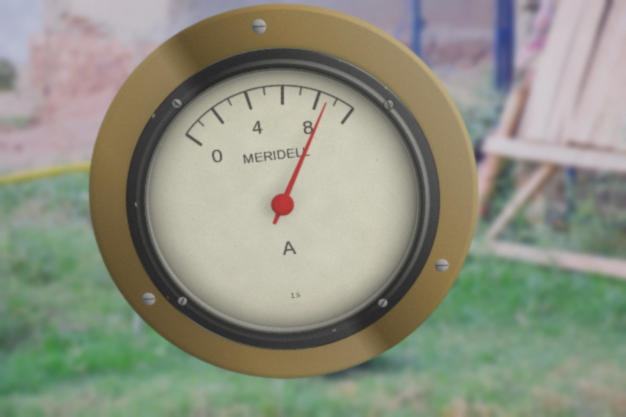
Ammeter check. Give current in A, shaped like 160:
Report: 8.5
